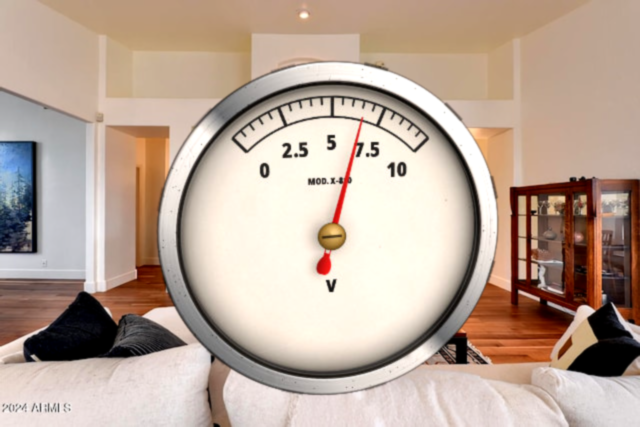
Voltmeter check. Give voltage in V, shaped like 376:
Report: 6.5
